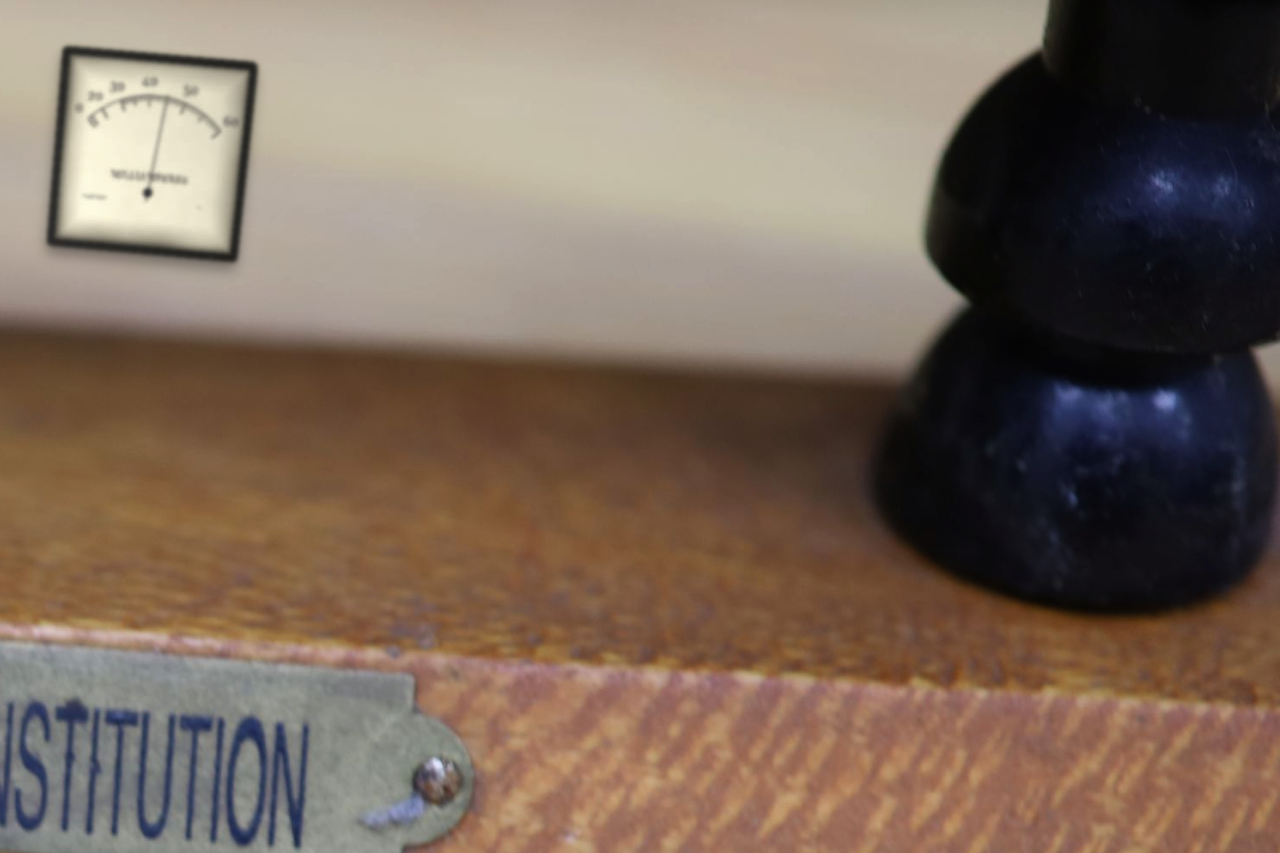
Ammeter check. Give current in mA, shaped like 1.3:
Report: 45
